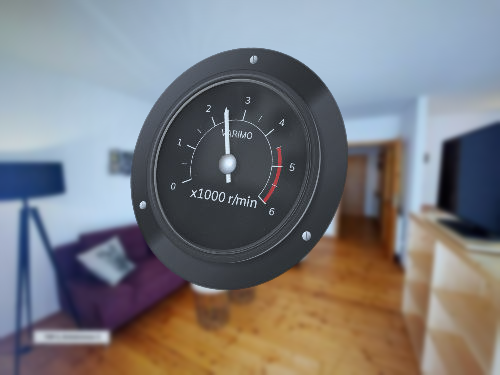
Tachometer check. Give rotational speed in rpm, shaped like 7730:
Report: 2500
